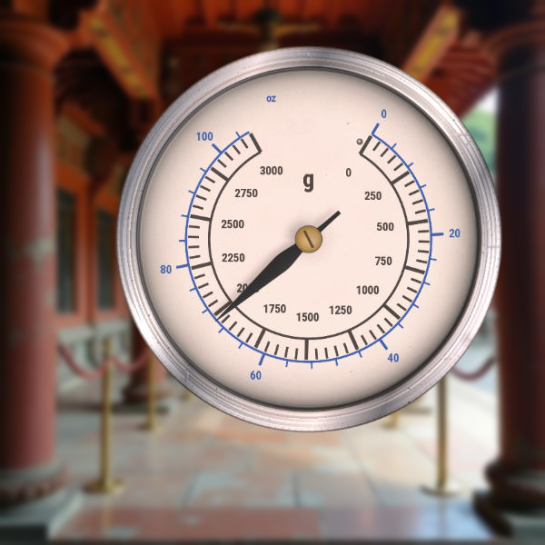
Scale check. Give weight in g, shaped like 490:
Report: 1975
